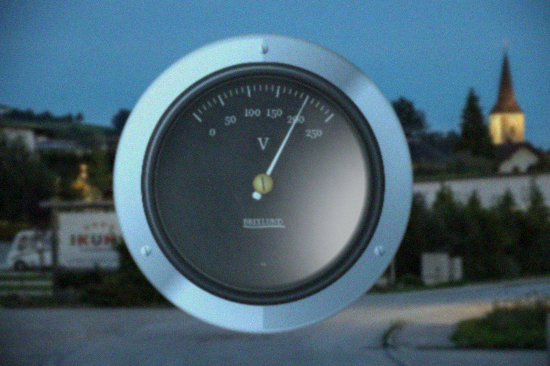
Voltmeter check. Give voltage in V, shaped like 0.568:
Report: 200
